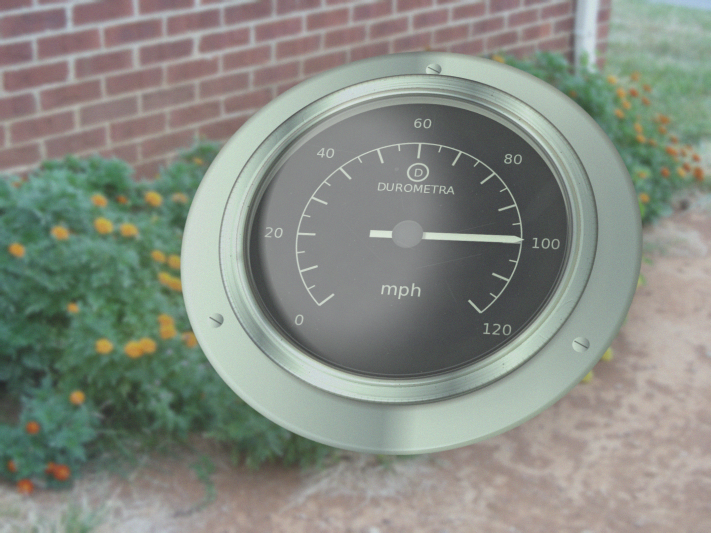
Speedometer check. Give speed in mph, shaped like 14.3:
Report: 100
